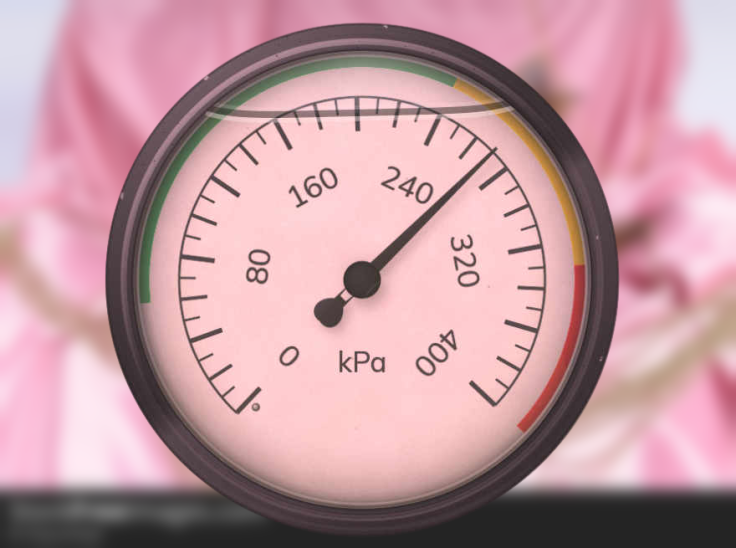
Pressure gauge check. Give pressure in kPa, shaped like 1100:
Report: 270
